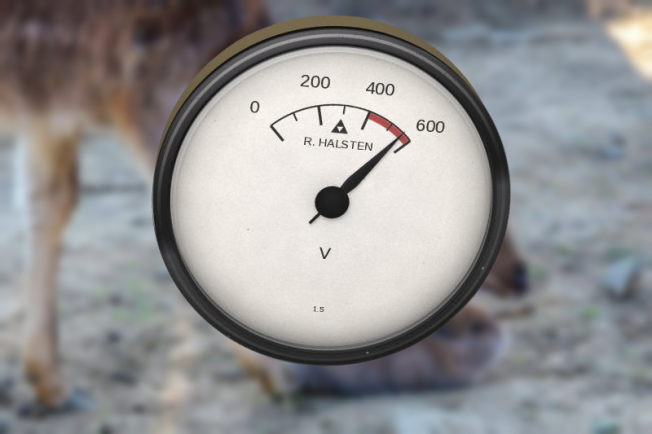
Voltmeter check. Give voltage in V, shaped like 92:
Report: 550
